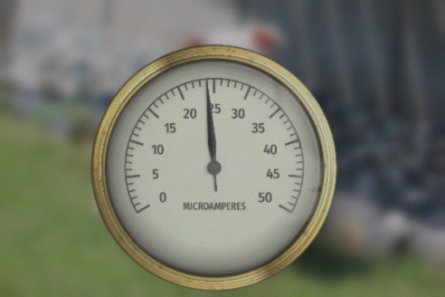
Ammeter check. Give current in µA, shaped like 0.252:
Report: 24
